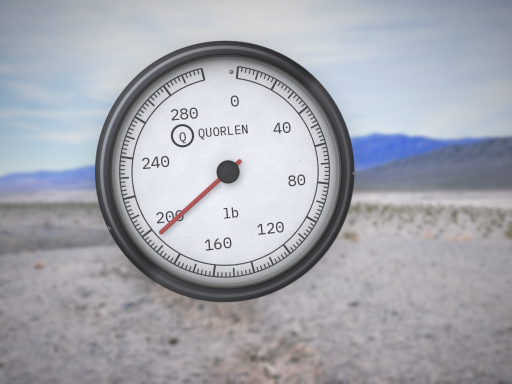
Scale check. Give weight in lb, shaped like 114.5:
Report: 196
